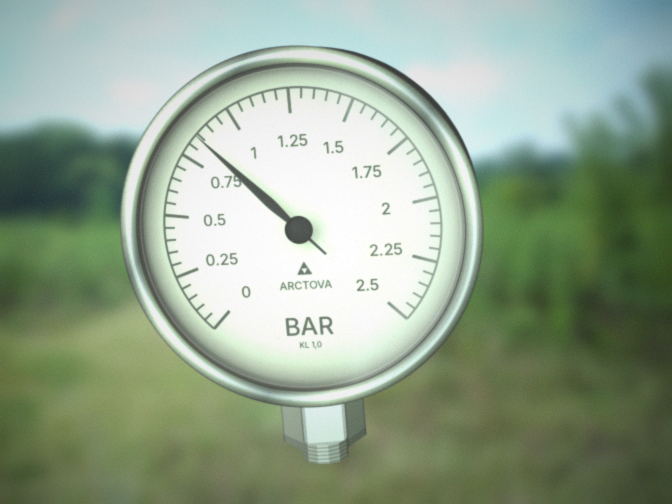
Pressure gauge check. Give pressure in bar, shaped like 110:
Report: 0.85
